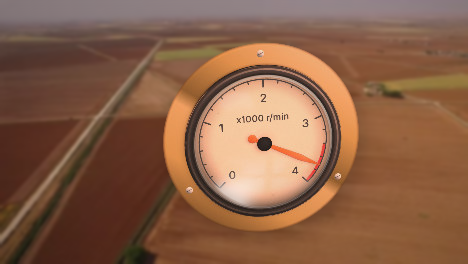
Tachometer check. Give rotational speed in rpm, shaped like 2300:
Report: 3700
